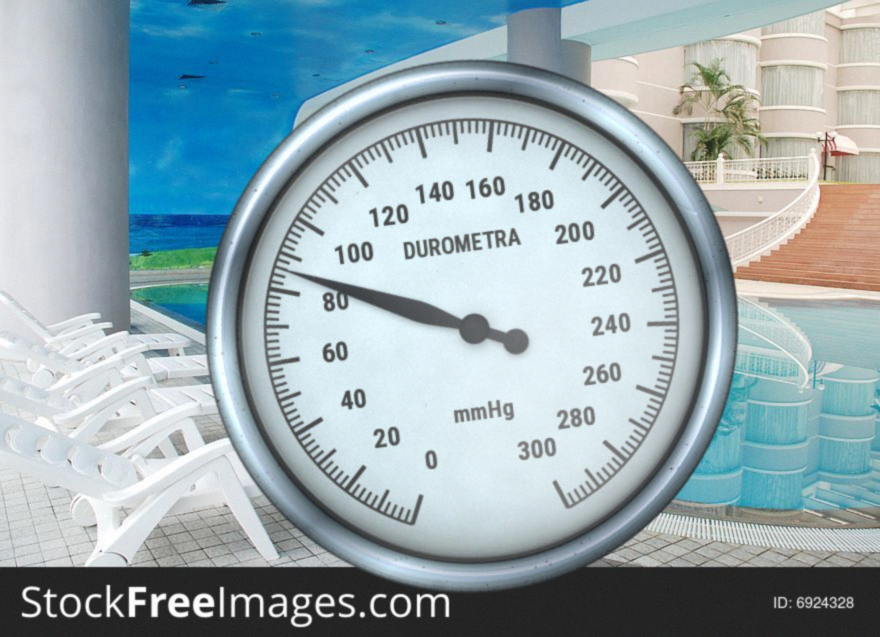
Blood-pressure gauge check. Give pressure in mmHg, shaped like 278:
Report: 86
